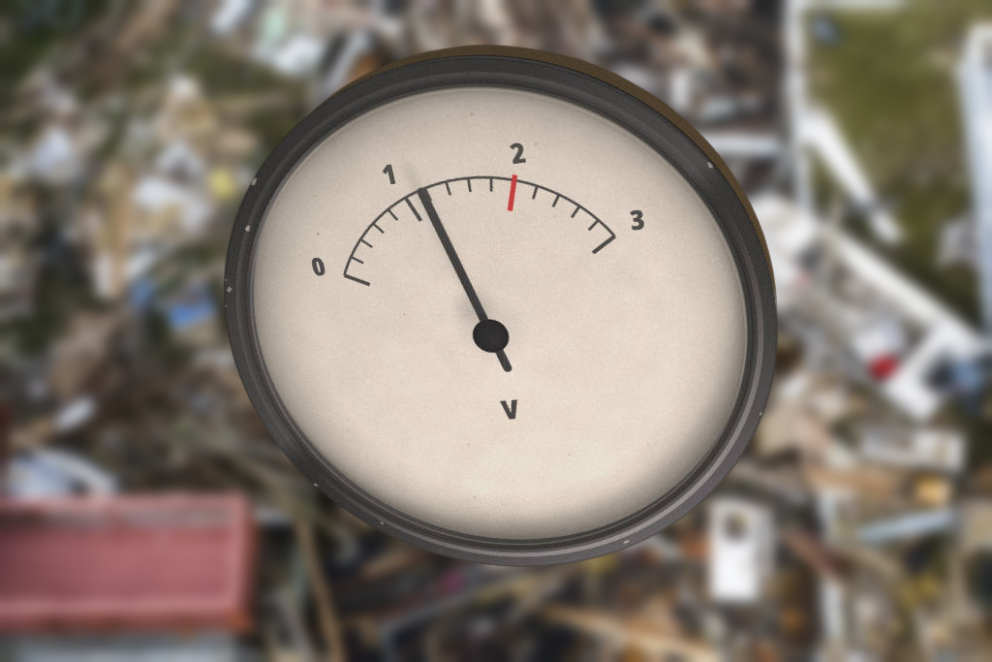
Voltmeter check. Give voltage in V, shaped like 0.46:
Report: 1.2
